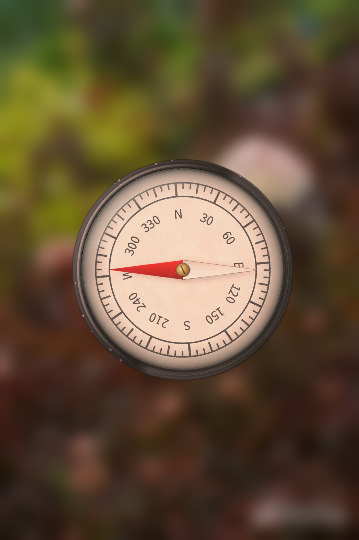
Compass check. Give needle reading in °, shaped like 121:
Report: 275
